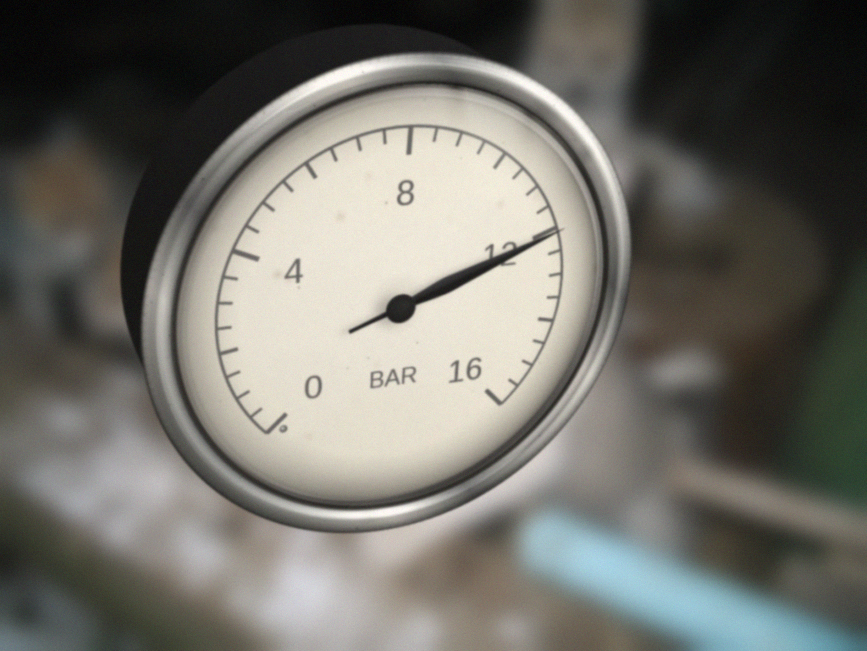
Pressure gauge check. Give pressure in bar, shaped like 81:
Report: 12
